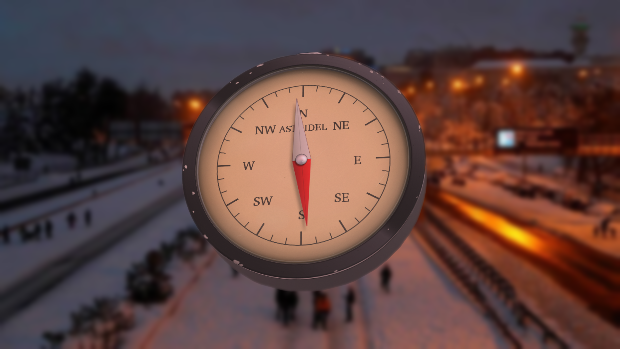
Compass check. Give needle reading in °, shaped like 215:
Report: 175
